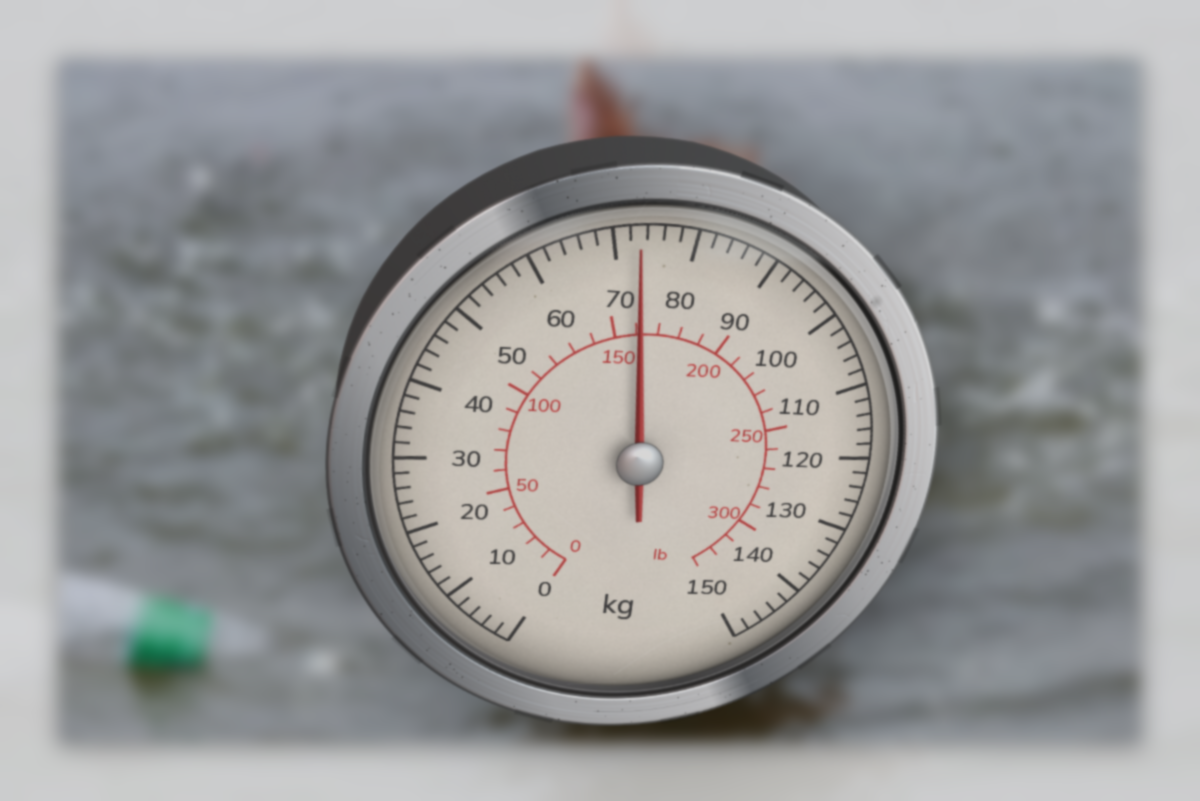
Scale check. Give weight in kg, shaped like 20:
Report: 73
